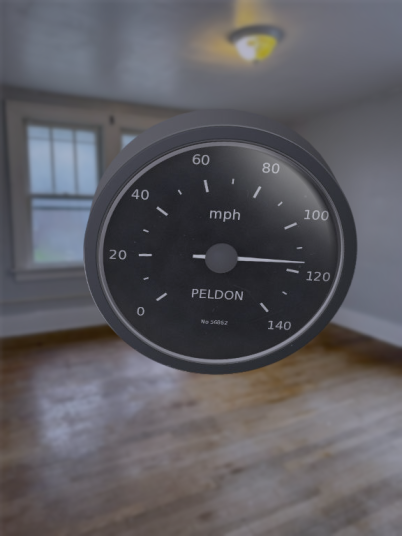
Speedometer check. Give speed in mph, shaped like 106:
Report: 115
